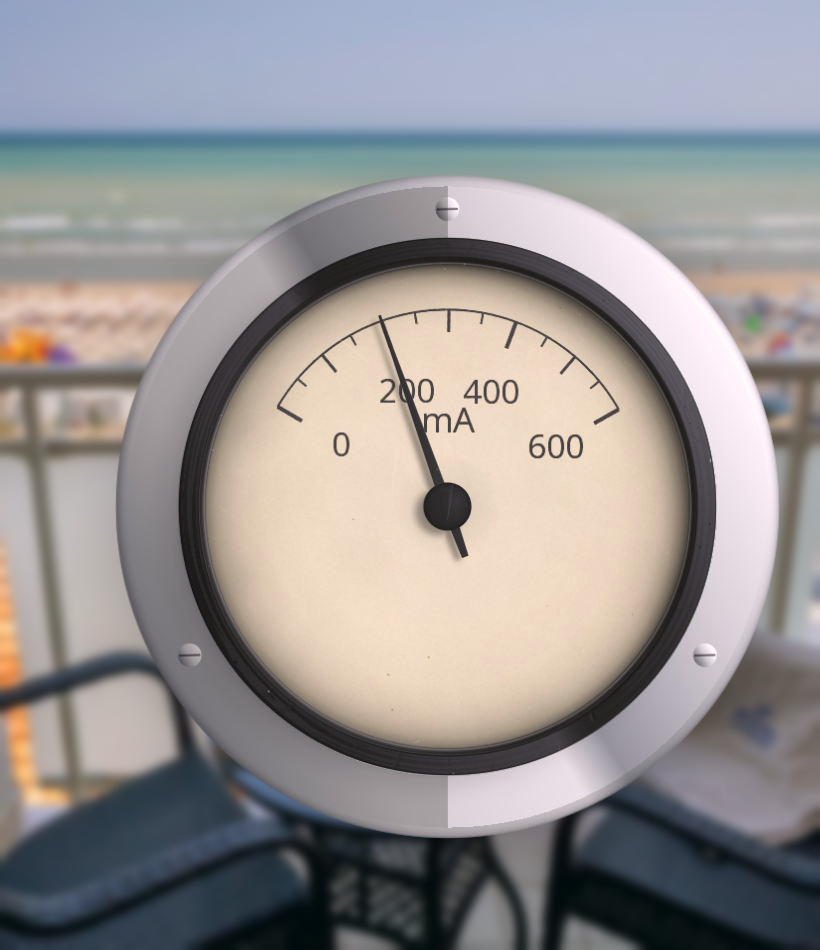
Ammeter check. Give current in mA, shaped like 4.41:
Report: 200
